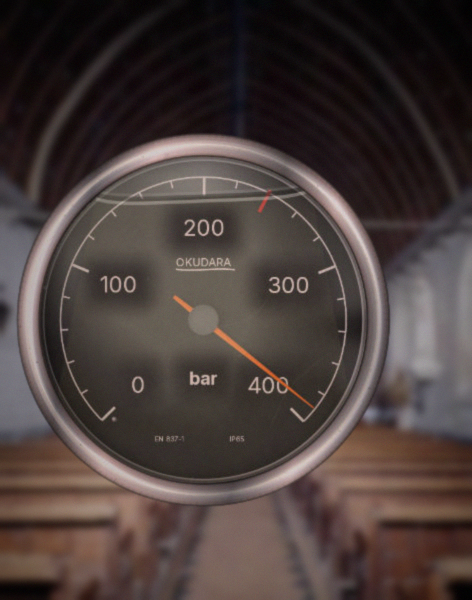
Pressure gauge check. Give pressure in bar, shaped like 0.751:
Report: 390
